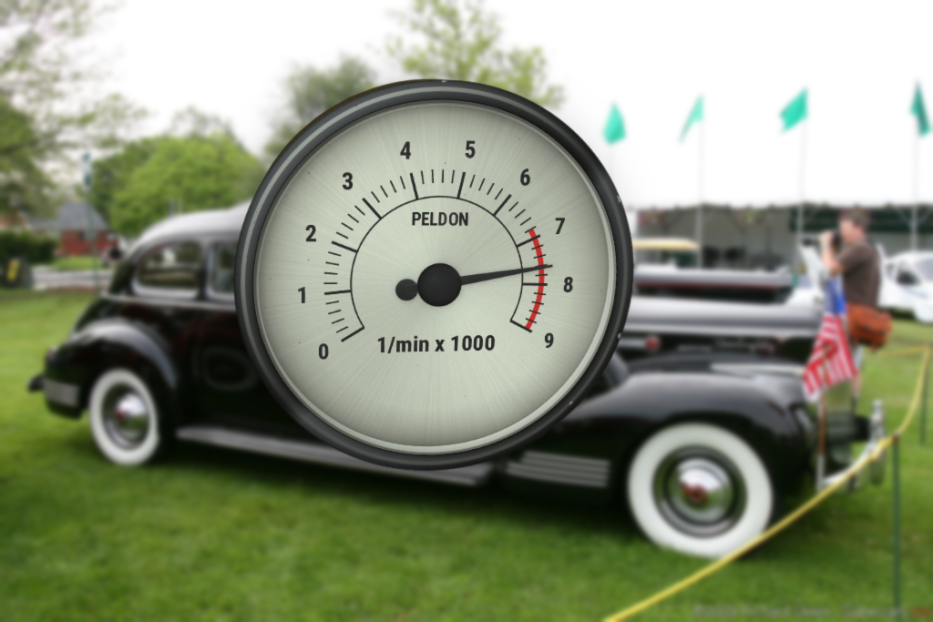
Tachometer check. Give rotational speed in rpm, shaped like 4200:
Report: 7600
